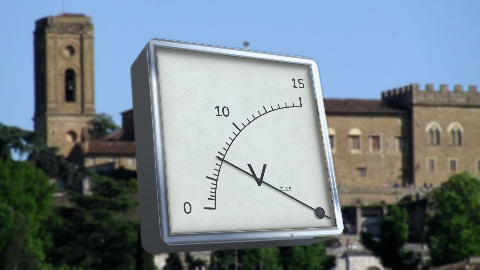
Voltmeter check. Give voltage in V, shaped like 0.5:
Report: 7
